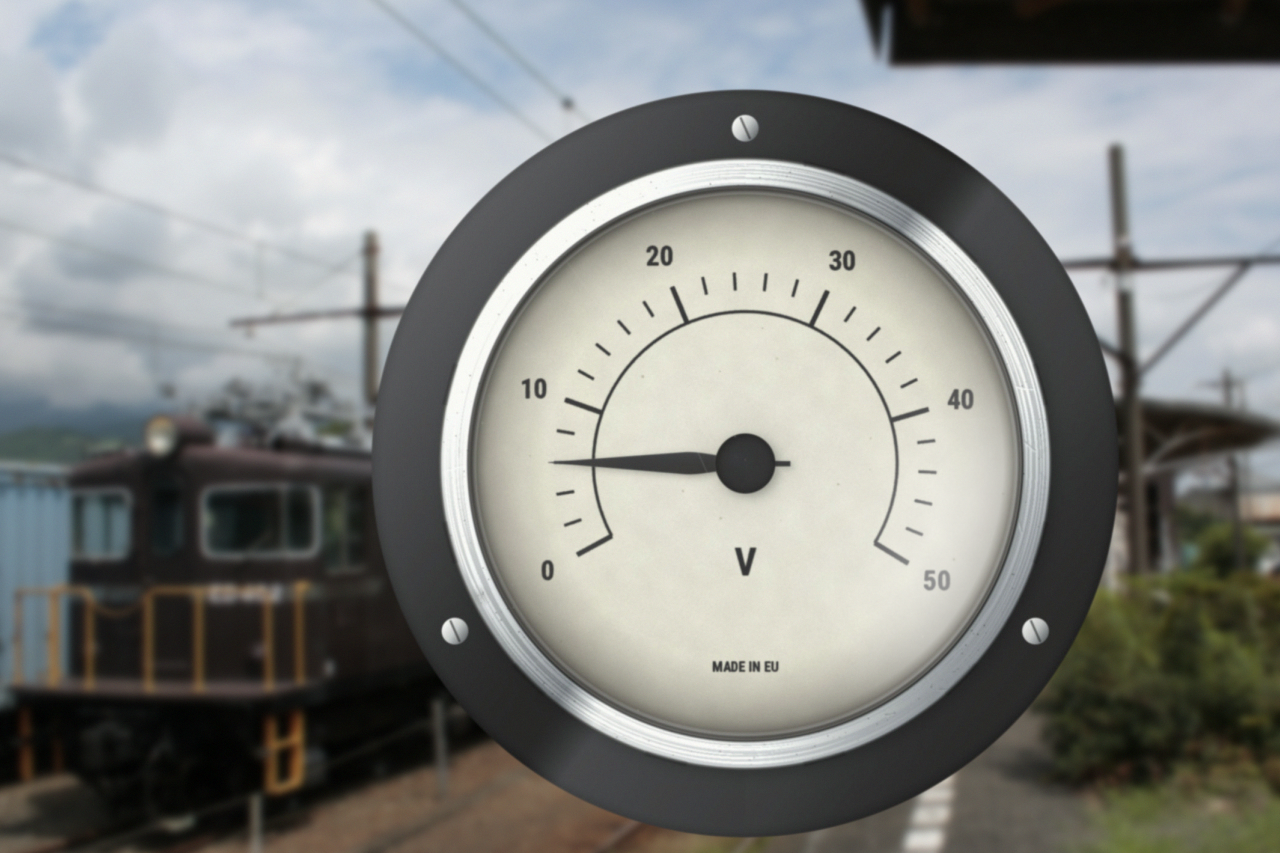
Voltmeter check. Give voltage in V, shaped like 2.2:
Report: 6
